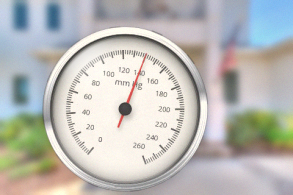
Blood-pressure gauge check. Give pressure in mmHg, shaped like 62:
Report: 140
